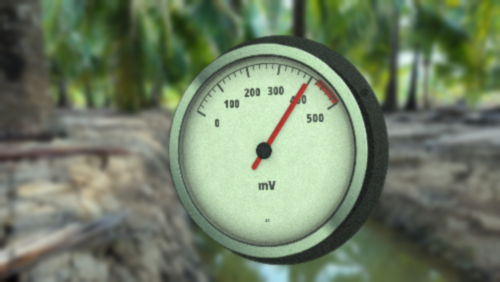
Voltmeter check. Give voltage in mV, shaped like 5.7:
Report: 400
